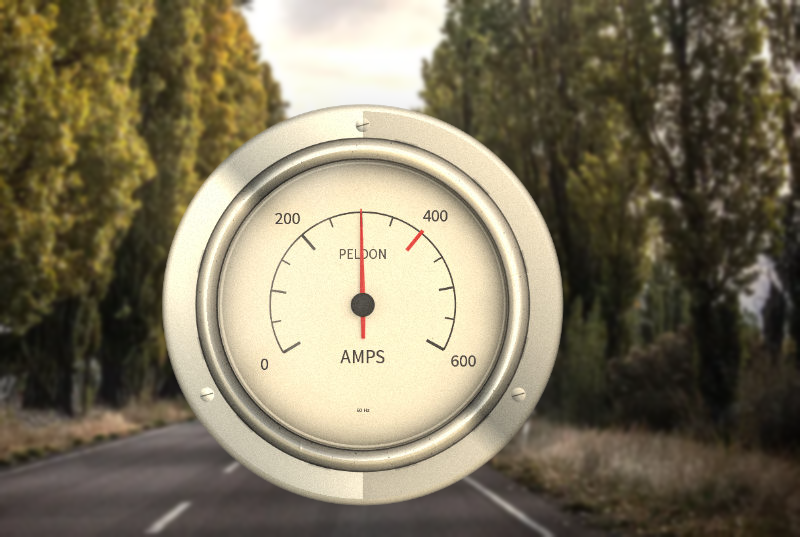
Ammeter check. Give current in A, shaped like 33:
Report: 300
